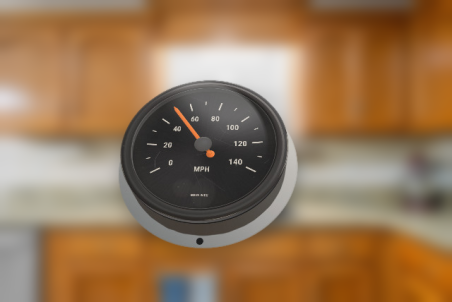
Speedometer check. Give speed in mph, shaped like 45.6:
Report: 50
